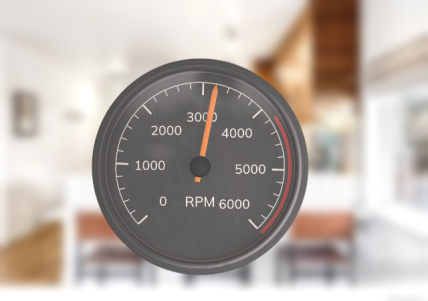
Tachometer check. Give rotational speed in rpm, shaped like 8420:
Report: 3200
